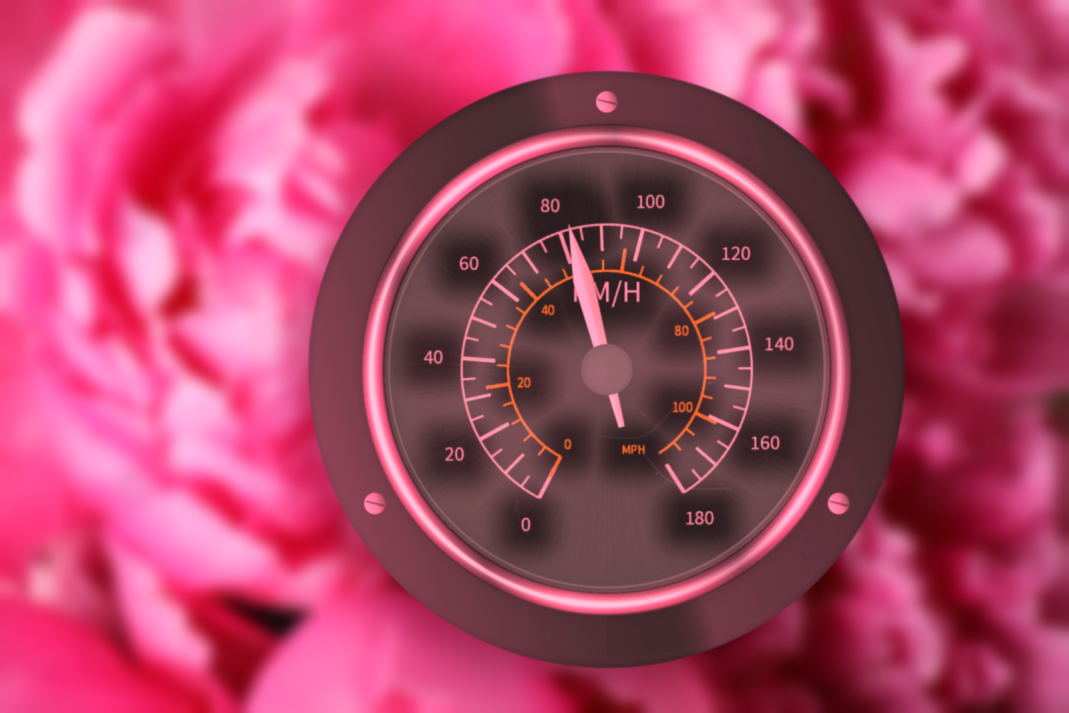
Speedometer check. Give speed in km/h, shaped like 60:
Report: 82.5
